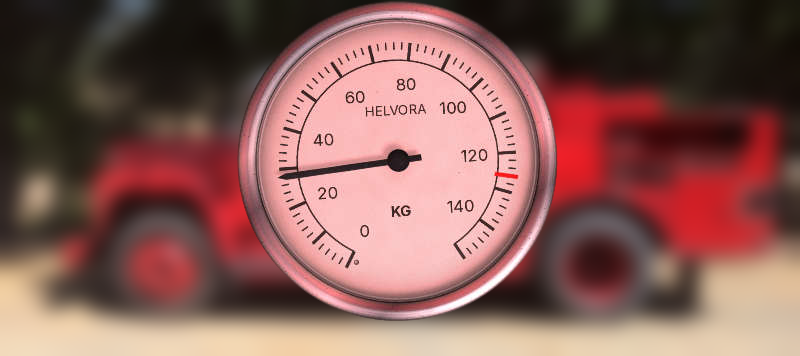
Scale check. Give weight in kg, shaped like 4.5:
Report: 28
